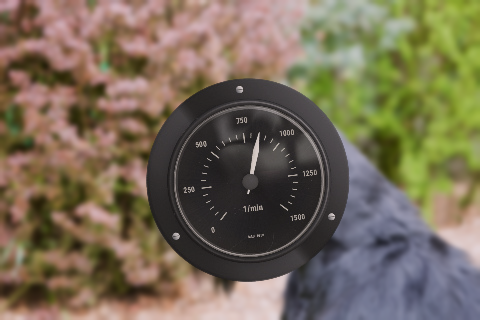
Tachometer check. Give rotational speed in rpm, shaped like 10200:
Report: 850
